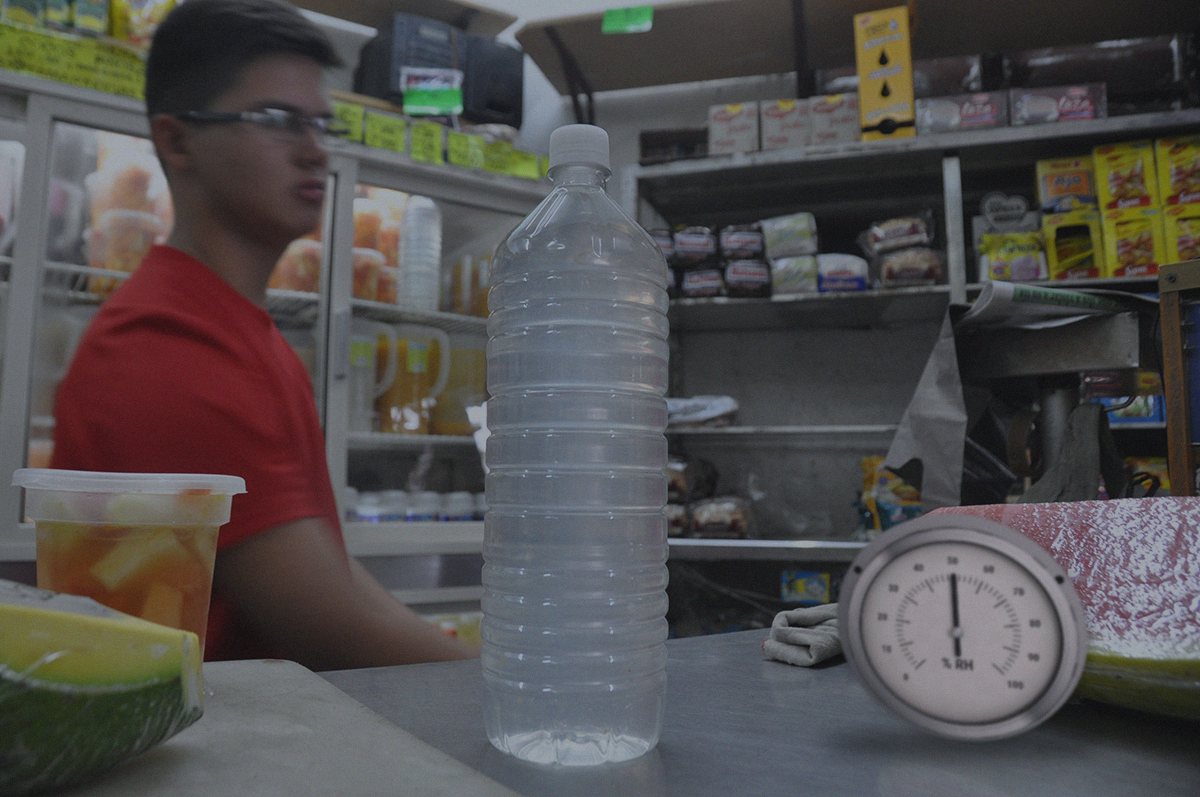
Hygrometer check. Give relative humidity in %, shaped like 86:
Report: 50
